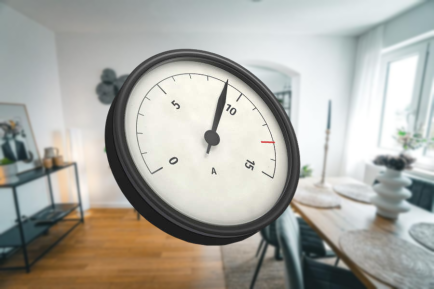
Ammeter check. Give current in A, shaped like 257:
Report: 9
